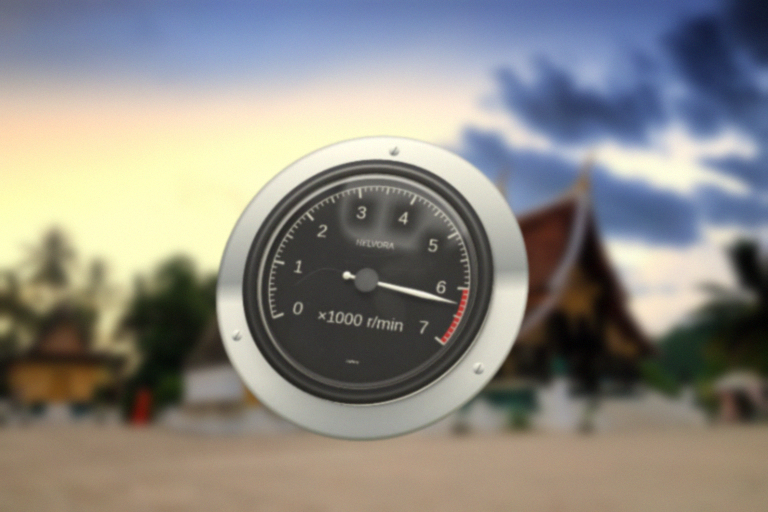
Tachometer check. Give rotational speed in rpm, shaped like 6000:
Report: 6300
